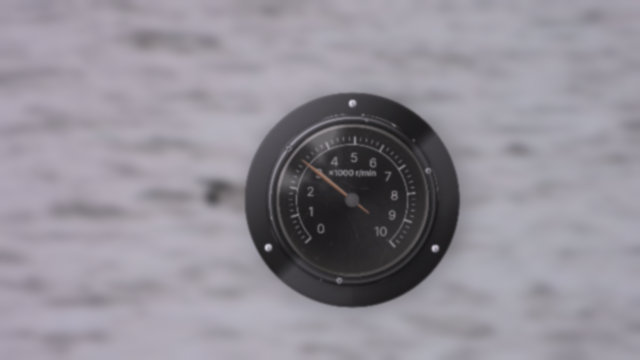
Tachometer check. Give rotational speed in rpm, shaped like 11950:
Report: 3000
